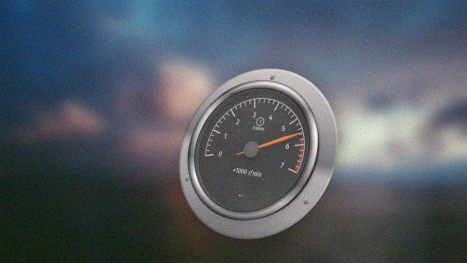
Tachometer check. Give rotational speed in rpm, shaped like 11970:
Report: 5600
